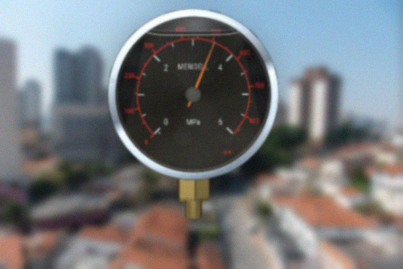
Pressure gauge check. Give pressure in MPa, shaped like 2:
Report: 3.5
